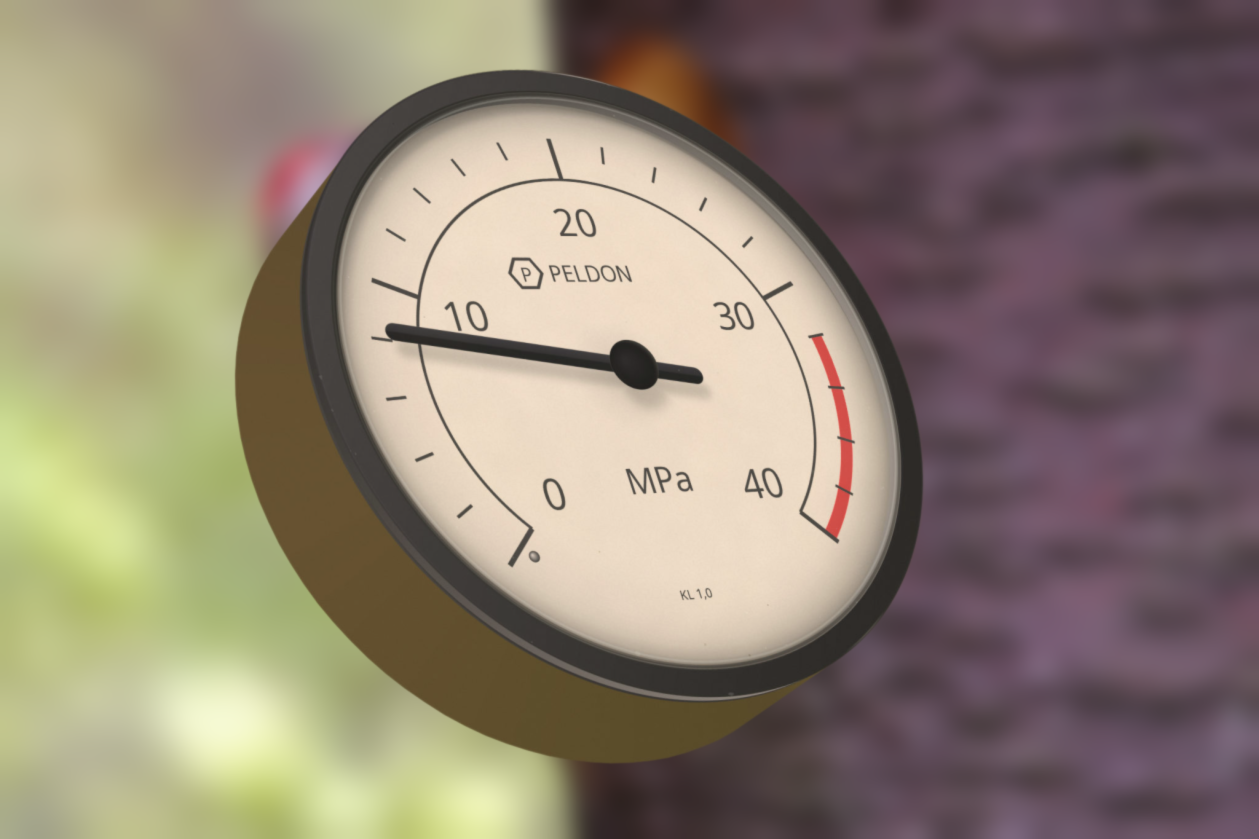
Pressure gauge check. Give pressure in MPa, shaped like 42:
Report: 8
